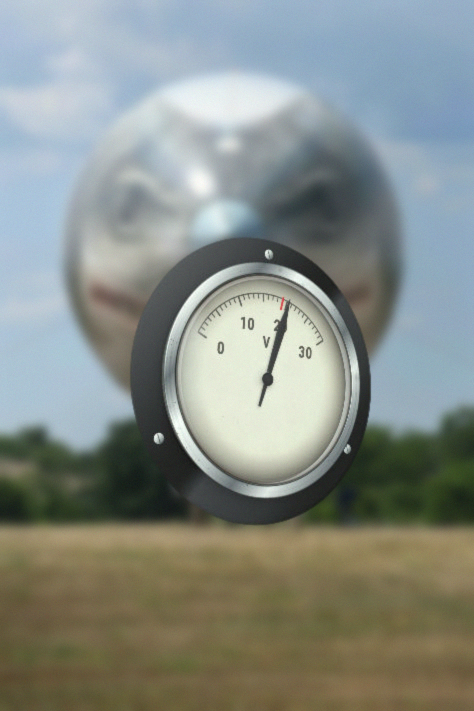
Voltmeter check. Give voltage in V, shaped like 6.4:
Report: 20
